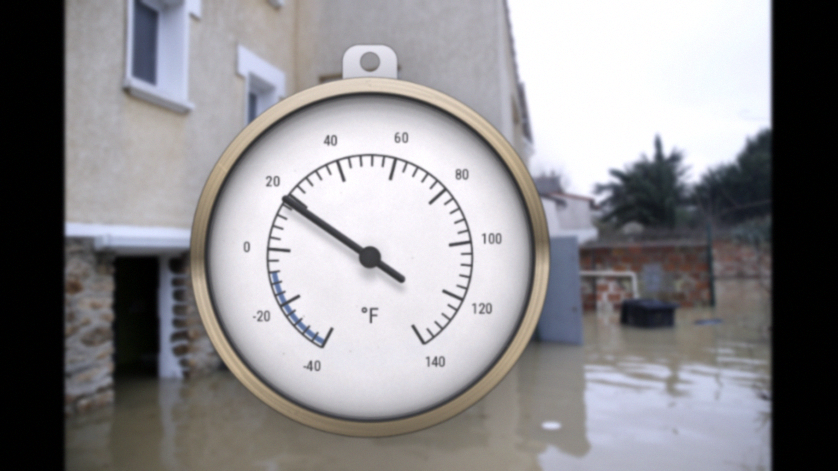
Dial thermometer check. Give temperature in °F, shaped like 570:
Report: 18
